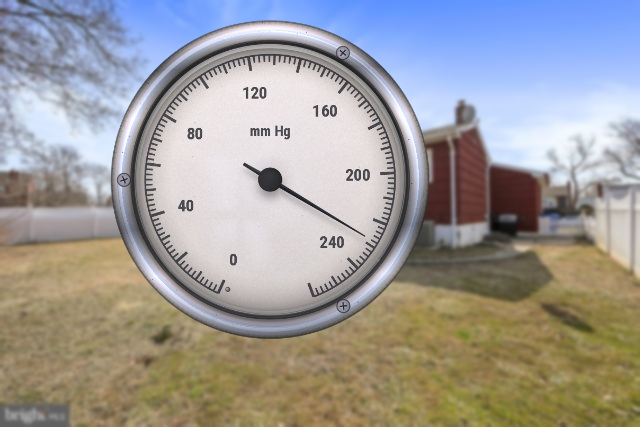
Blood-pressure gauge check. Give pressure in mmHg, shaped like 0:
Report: 228
